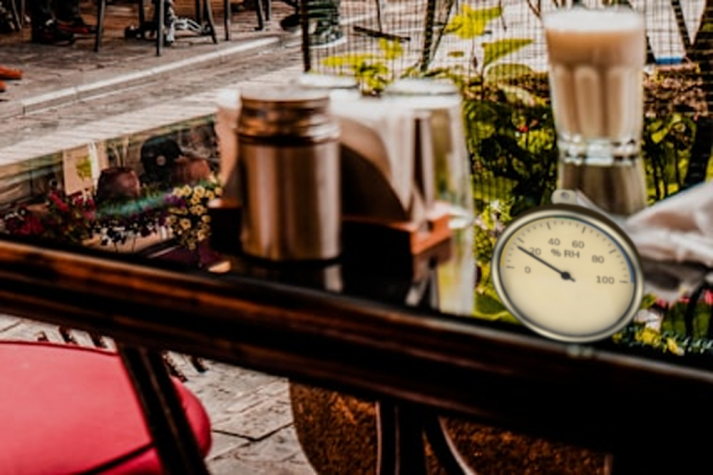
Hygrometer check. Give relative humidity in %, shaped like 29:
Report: 16
